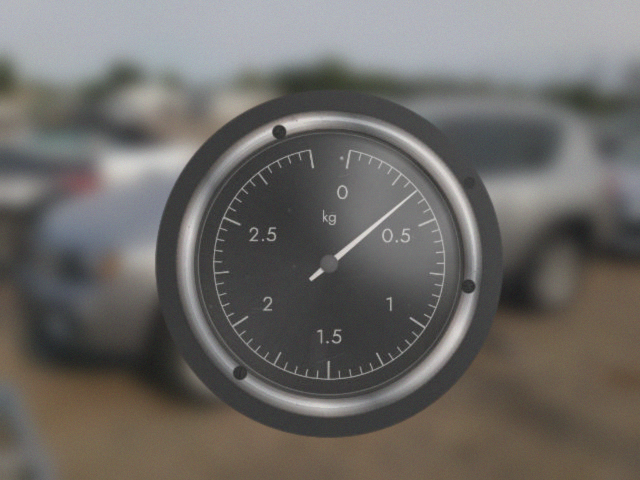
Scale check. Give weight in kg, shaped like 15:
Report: 0.35
